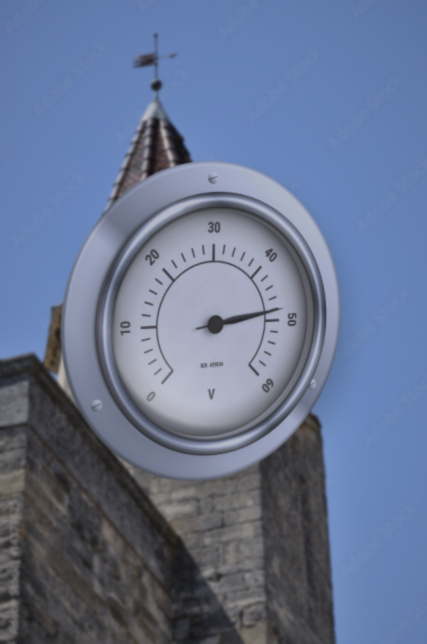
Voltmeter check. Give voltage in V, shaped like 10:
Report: 48
